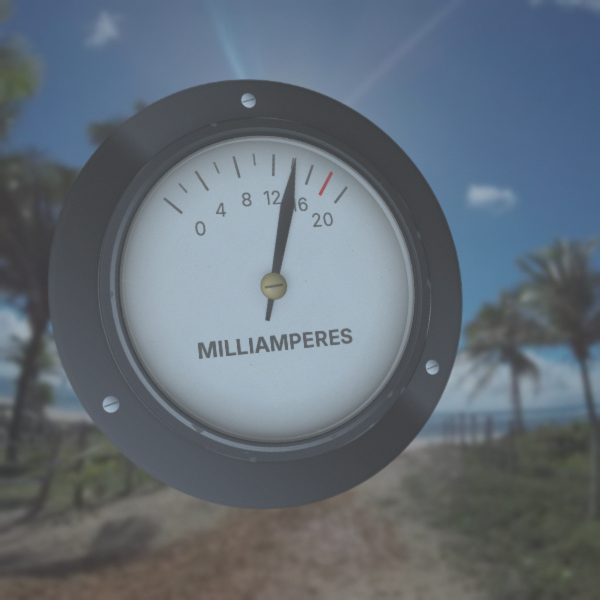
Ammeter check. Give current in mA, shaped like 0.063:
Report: 14
